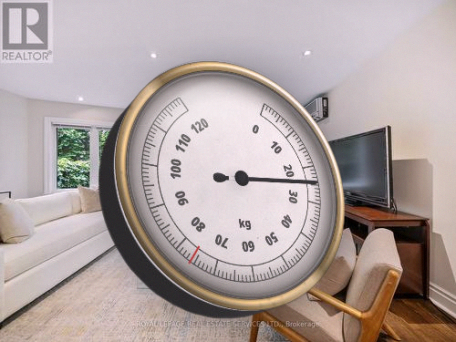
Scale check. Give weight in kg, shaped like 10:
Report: 25
